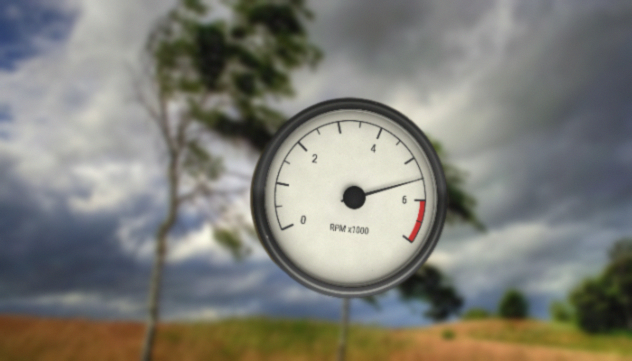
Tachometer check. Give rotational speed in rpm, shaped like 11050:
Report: 5500
